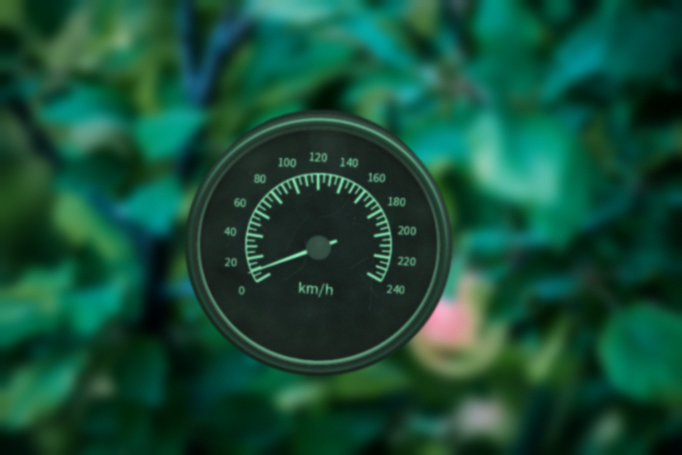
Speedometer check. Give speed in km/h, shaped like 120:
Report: 10
